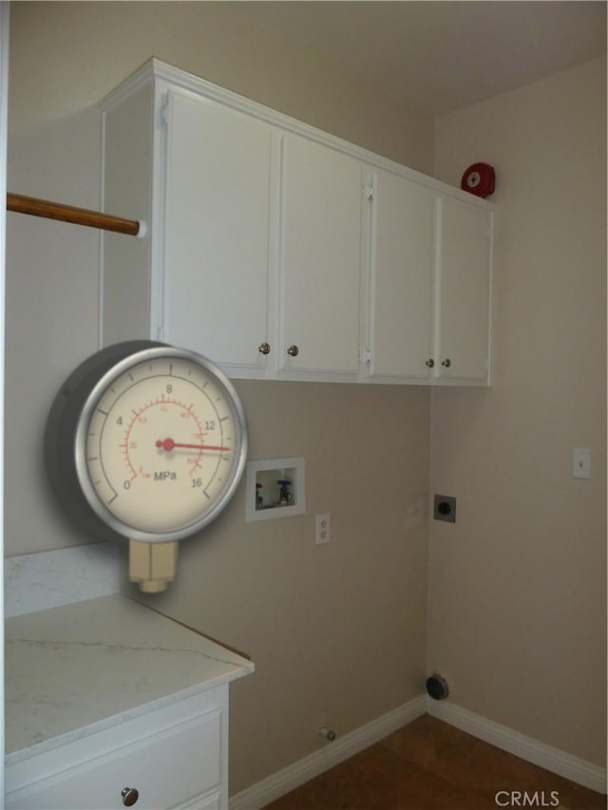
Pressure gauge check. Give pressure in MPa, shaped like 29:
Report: 13.5
